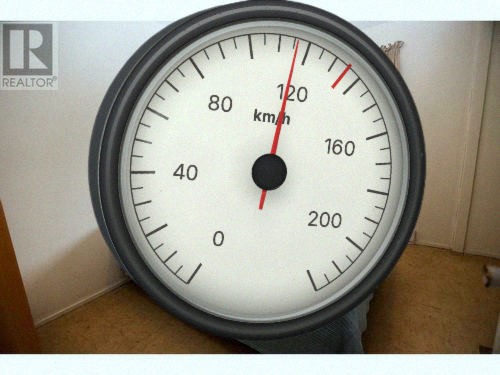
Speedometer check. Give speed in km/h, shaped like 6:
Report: 115
